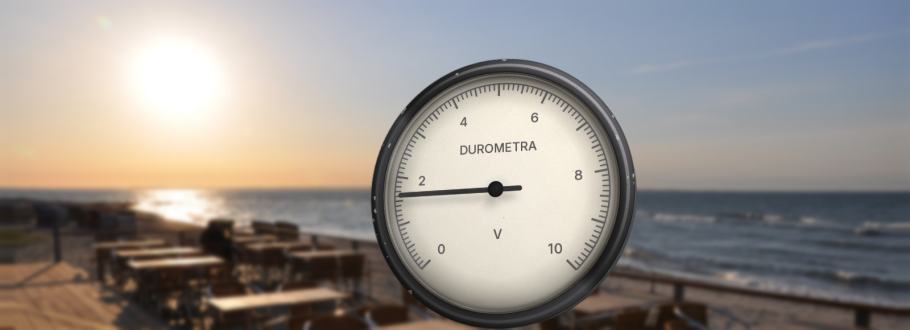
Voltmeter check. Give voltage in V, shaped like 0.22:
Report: 1.6
